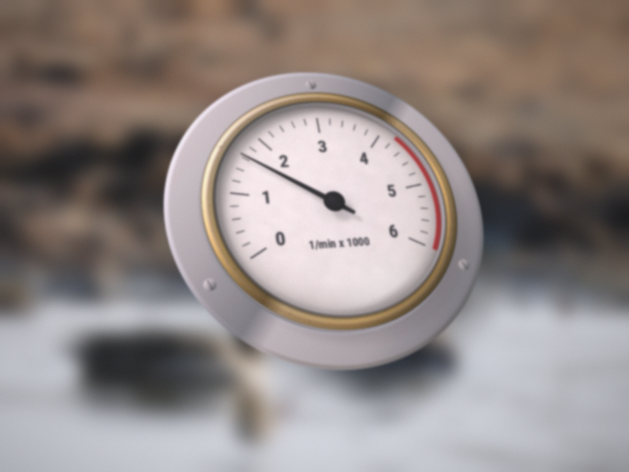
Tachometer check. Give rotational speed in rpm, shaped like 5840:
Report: 1600
